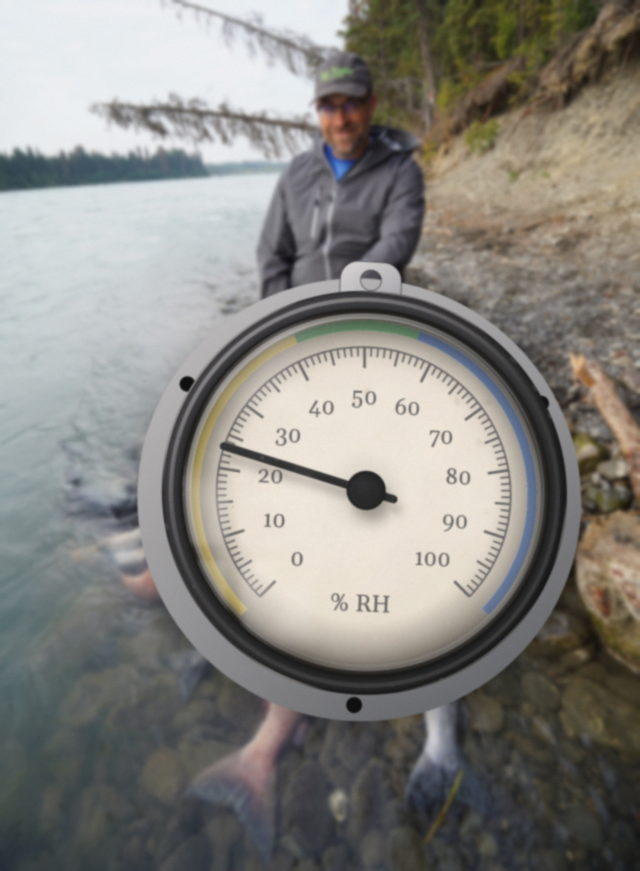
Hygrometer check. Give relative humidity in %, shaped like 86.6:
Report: 23
